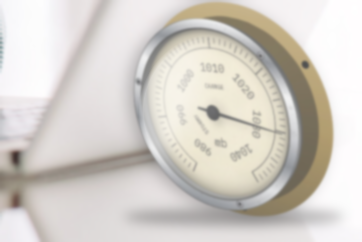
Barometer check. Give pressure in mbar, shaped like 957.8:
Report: 1030
